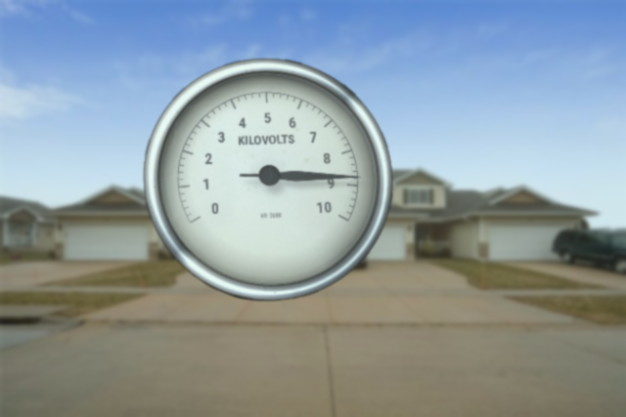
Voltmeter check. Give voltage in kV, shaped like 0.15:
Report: 8.8
